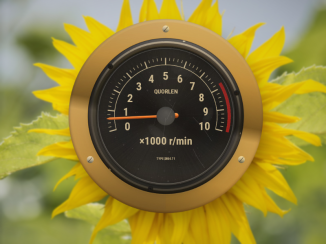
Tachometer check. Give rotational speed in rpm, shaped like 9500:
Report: 600
